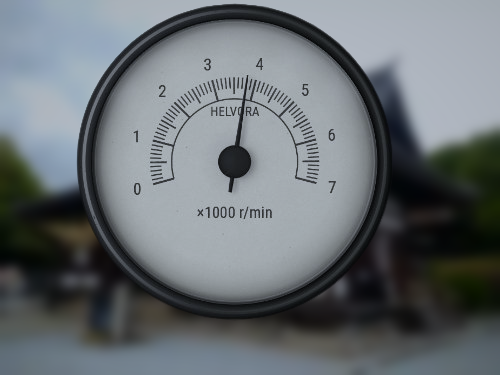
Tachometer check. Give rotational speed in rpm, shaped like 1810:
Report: 3800
